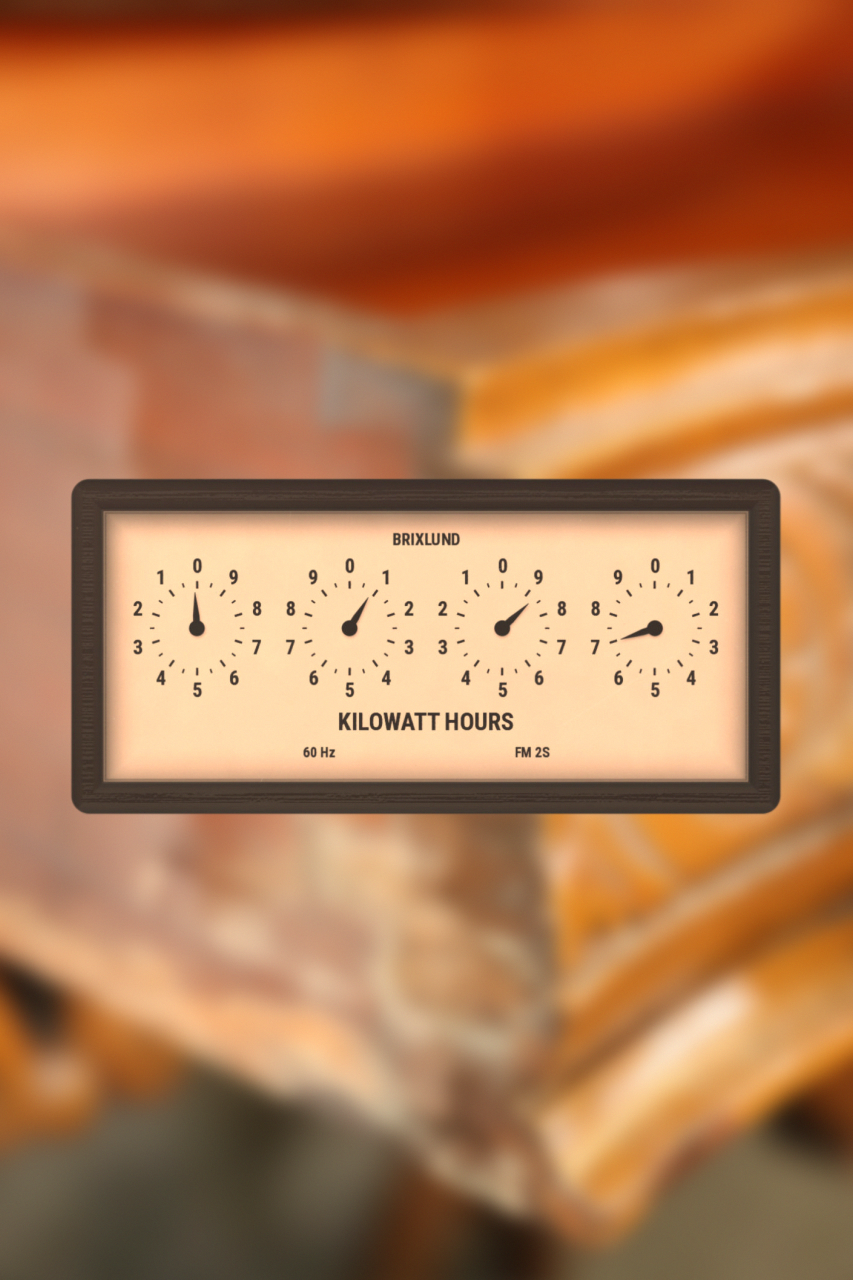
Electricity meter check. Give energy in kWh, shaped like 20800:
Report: 87
